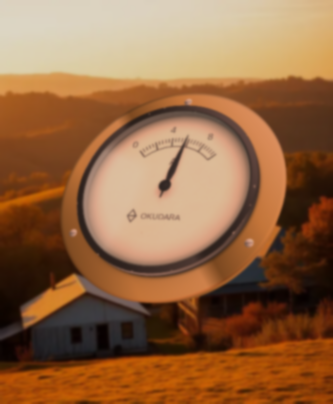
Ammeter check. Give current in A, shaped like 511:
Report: 6
